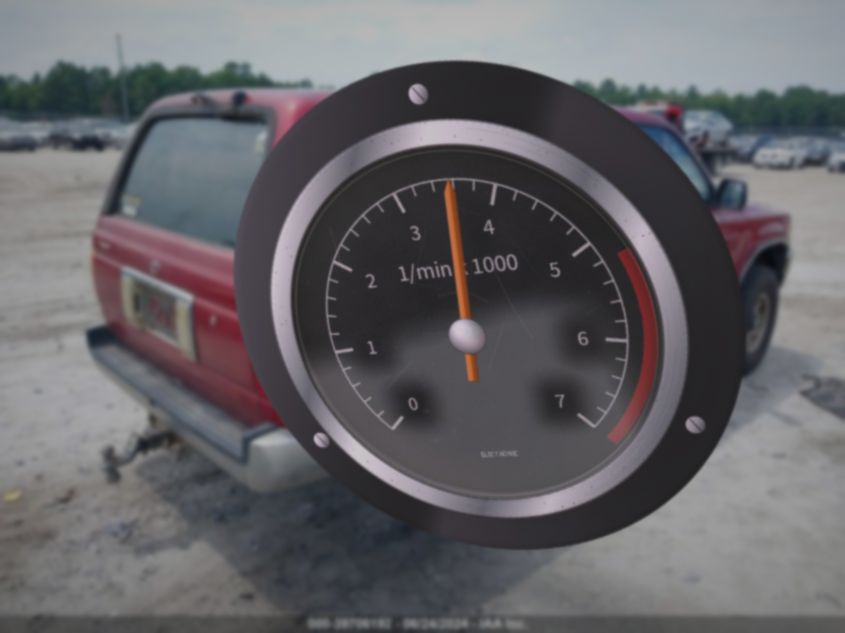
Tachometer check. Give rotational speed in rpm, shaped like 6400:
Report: 3600
